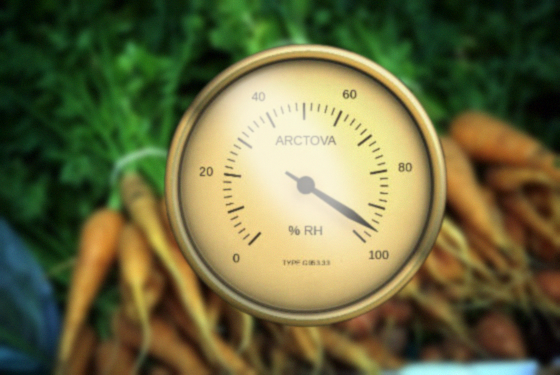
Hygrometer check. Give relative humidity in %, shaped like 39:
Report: 96
